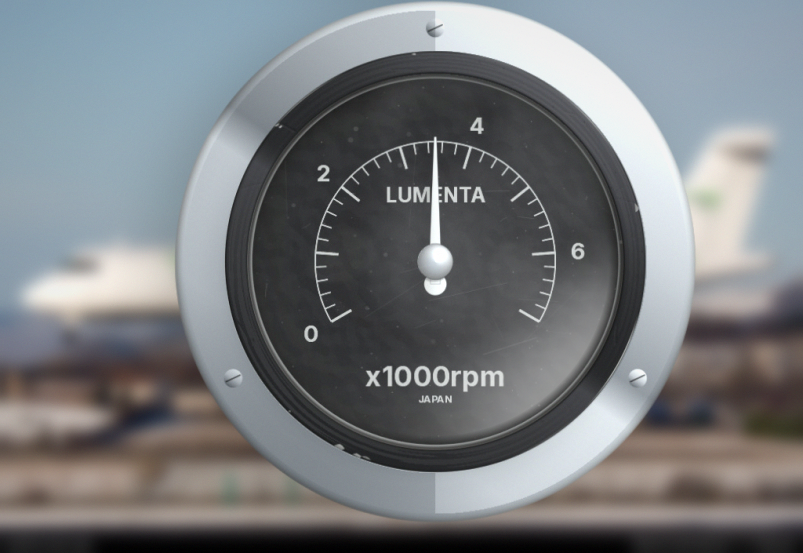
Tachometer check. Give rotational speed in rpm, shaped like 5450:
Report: 3500
